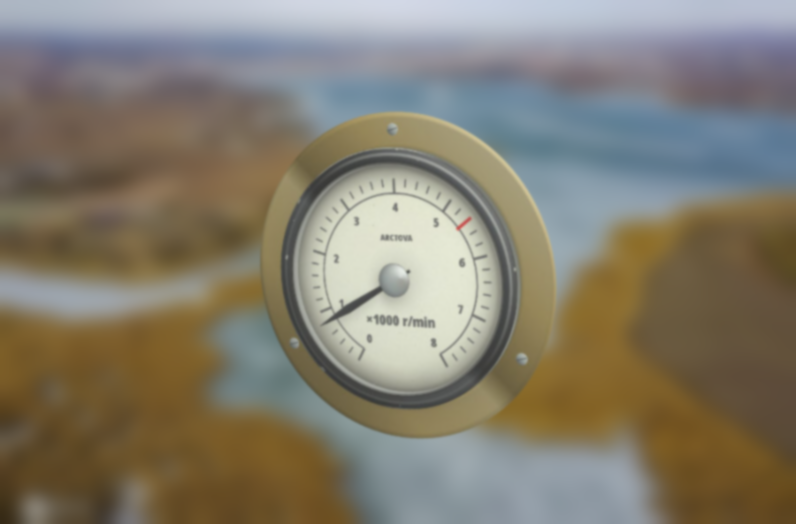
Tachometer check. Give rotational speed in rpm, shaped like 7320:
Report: 800
